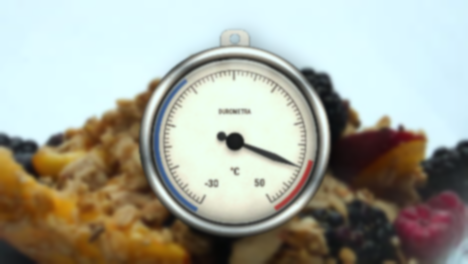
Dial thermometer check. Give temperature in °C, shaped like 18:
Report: 40
